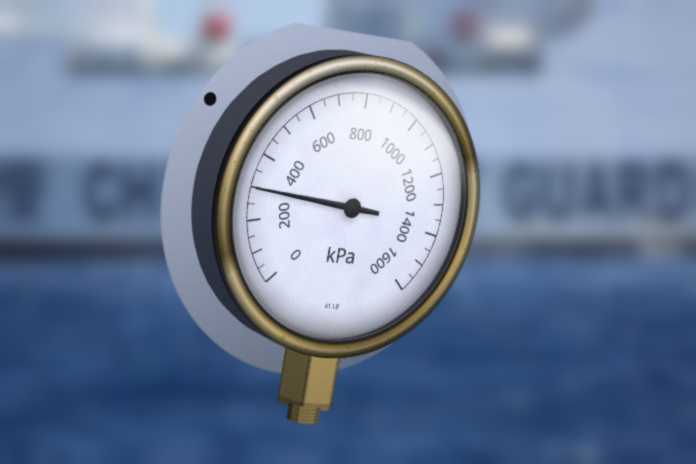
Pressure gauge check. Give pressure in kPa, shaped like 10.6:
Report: 300
